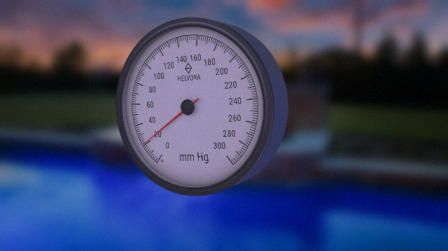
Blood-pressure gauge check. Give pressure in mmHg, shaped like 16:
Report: 20
